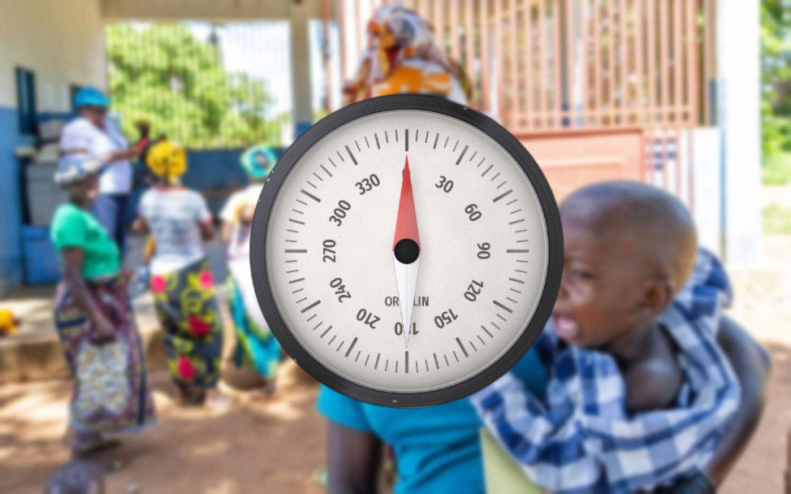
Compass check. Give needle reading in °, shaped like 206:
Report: 0
